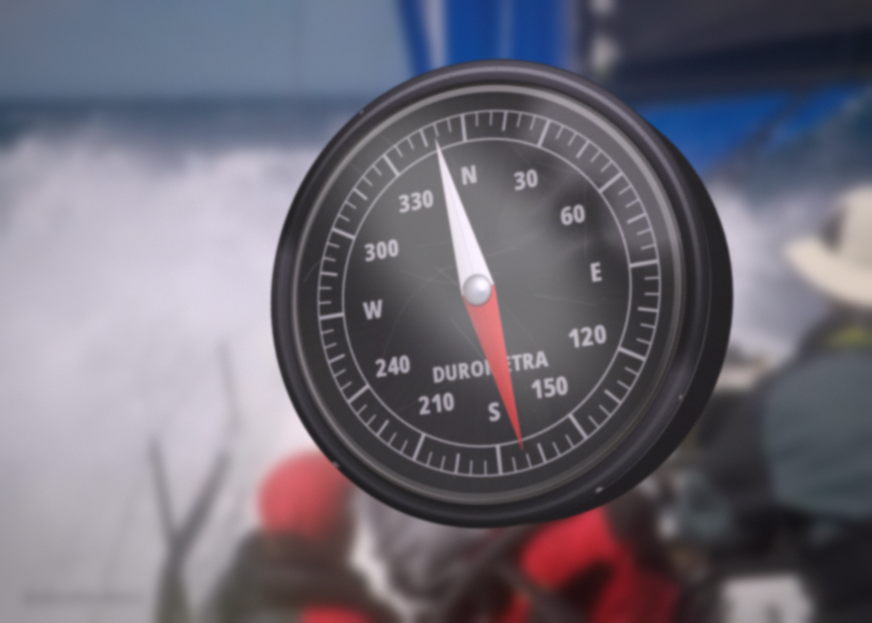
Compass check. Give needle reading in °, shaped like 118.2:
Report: 170
